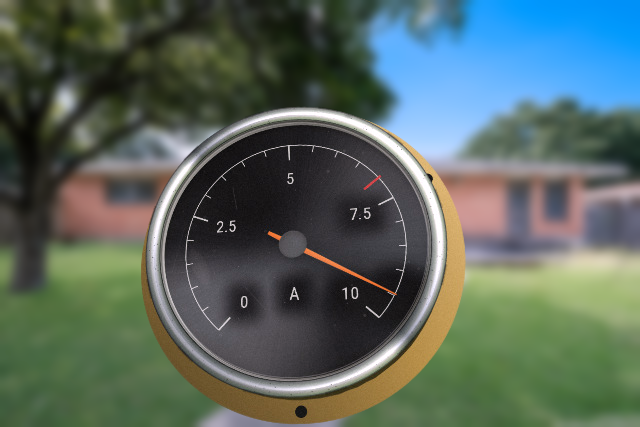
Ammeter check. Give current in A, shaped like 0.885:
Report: 9.5
